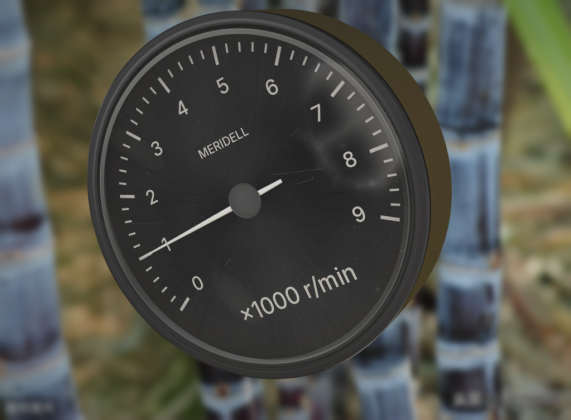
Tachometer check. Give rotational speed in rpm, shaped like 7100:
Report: 1000
